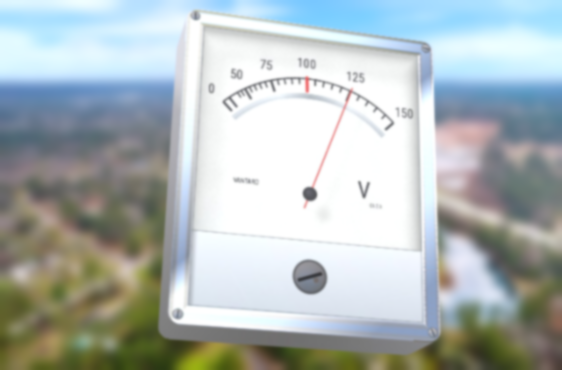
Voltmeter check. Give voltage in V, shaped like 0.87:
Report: 125
